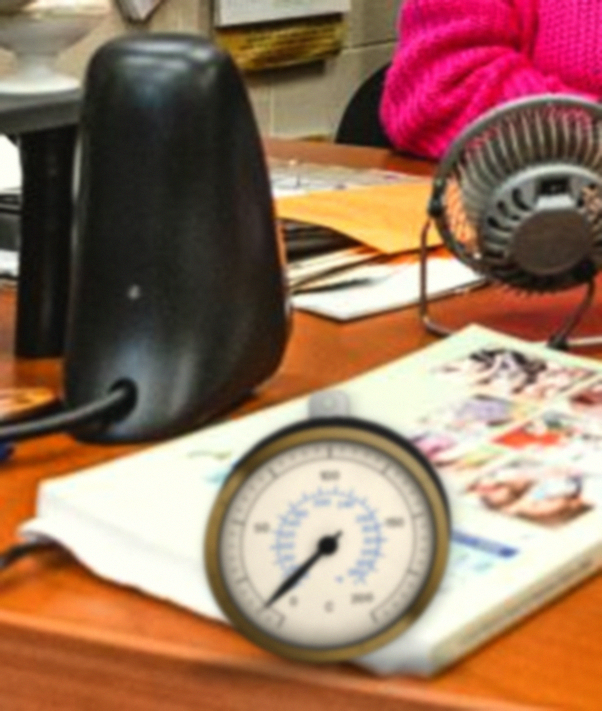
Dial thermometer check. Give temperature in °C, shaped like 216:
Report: 10
